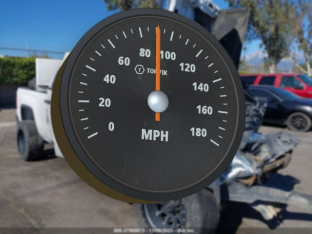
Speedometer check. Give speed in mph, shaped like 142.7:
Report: 90
